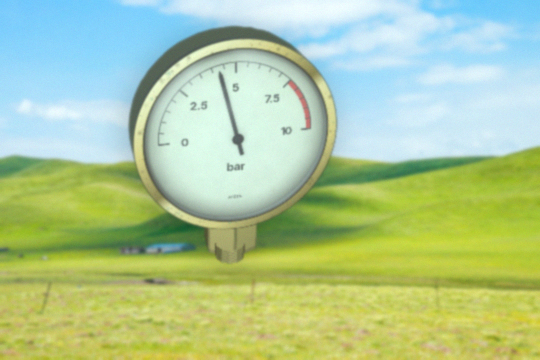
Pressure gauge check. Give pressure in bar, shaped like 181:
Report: 4.25
